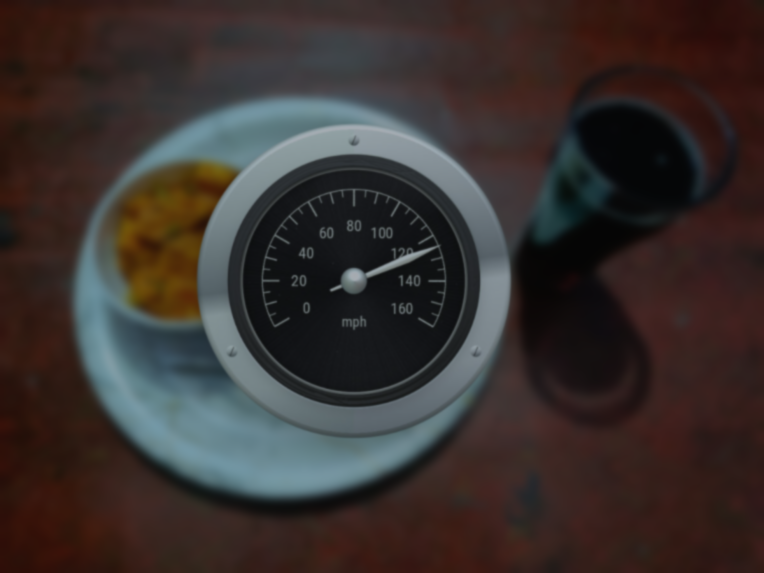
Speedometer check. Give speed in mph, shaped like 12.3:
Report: 125
